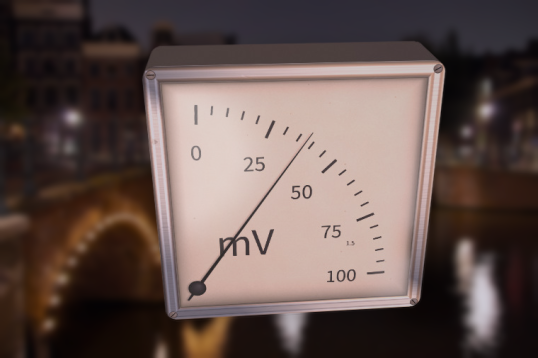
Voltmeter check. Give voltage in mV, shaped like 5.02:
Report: 37.5
